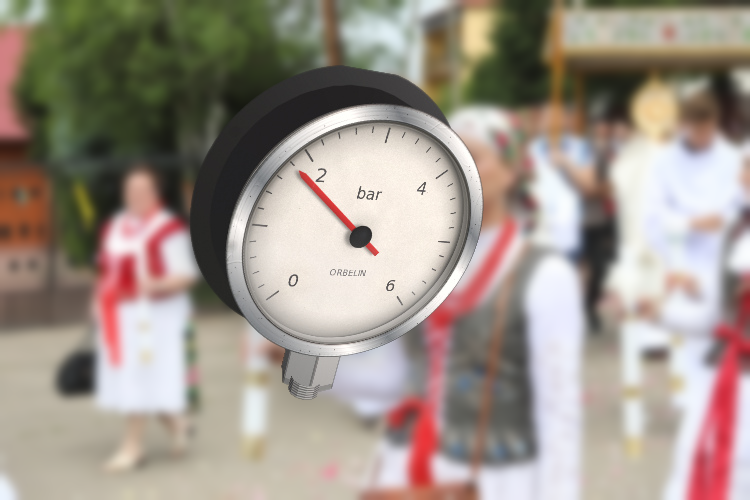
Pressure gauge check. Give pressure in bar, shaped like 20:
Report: 1.8
